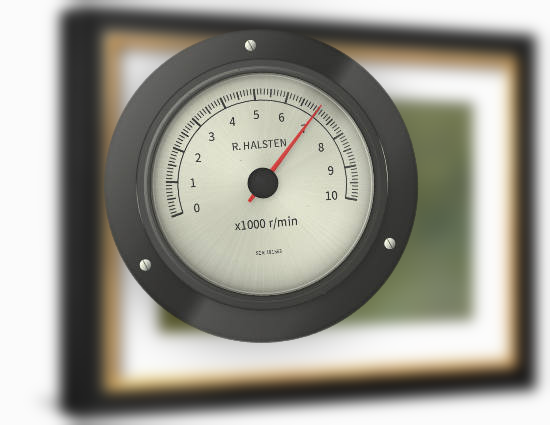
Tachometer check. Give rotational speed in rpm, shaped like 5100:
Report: 7000
